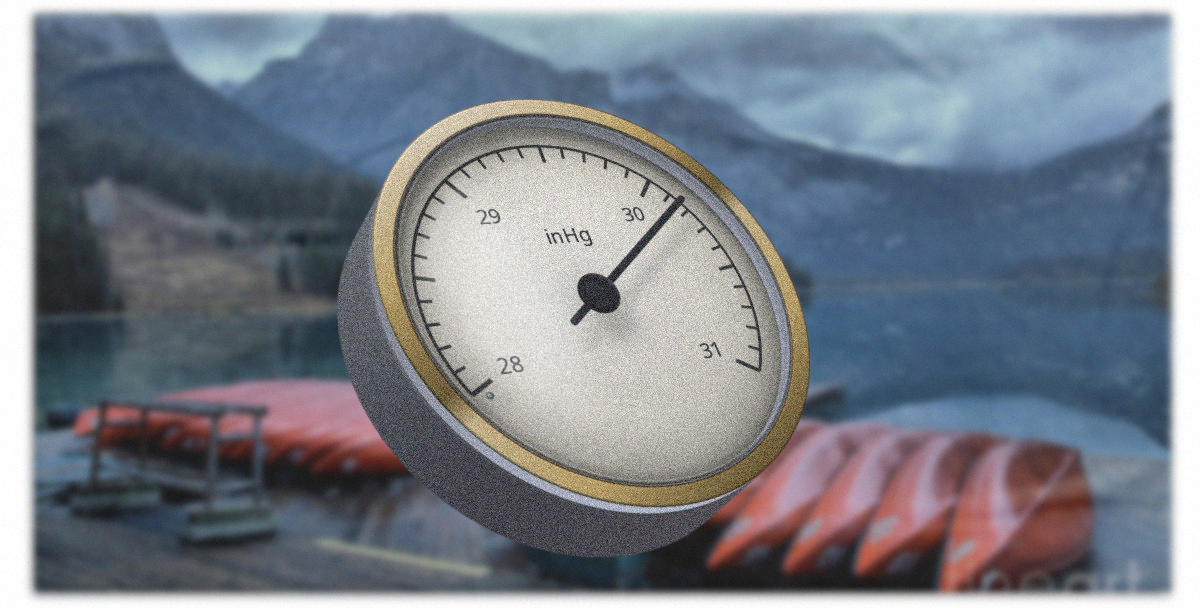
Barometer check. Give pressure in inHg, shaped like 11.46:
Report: 30.15
